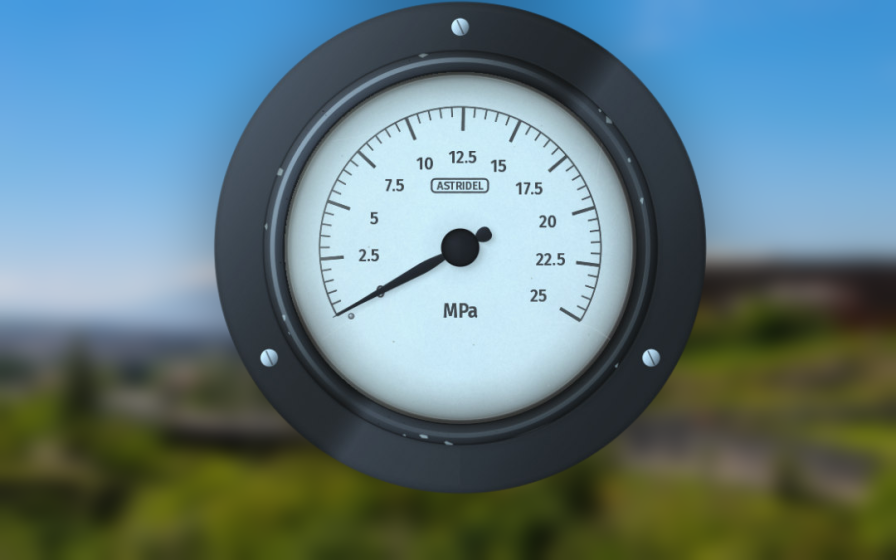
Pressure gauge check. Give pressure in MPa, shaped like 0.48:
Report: 0
